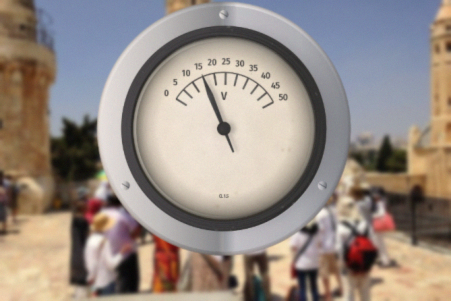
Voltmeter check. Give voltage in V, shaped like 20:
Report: 15
